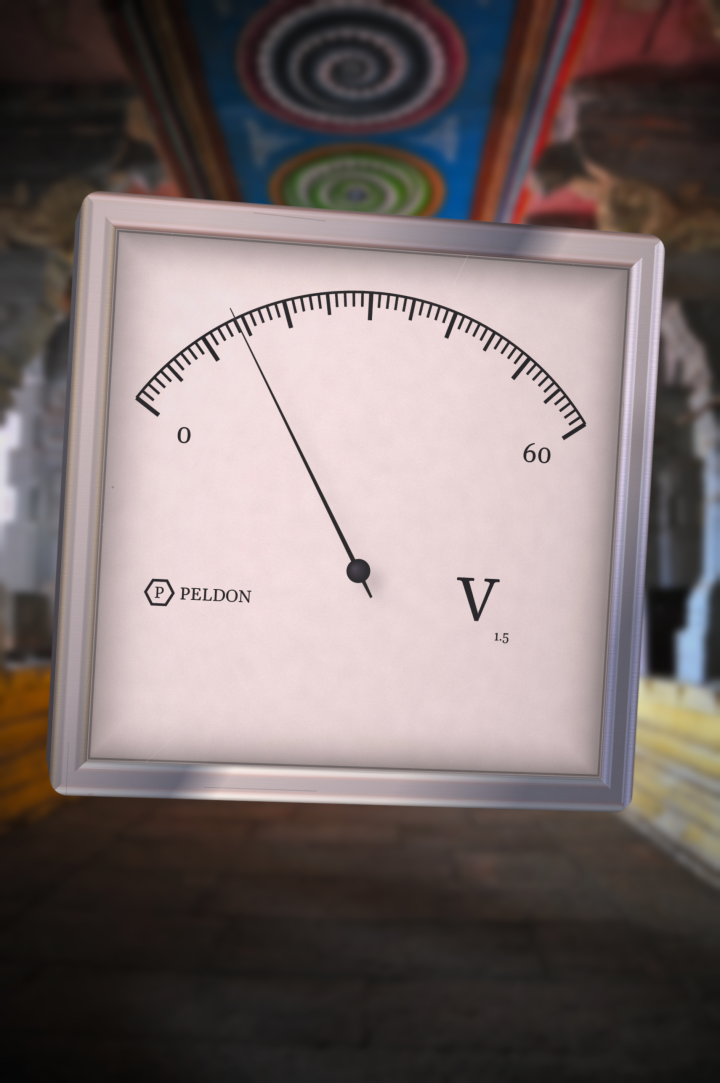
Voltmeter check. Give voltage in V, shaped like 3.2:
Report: 14
